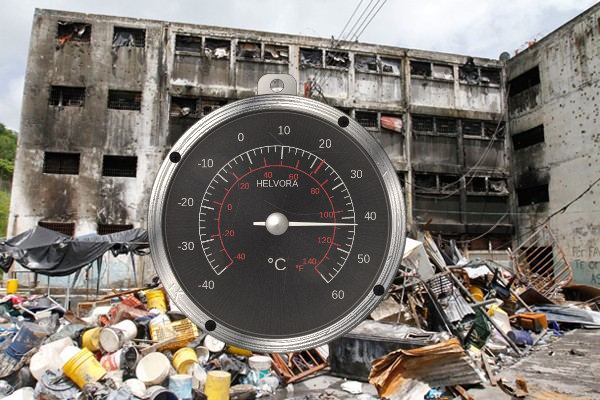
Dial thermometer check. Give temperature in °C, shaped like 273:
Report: 42
